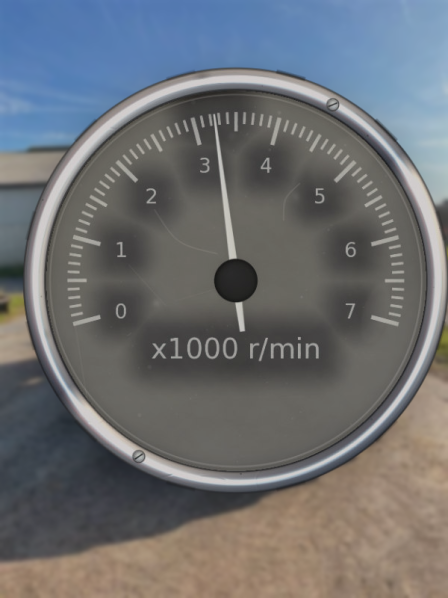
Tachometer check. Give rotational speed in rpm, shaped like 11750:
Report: 3250
